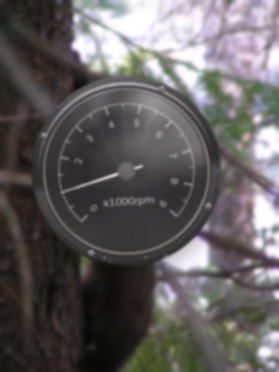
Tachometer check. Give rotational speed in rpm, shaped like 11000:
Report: 1000
